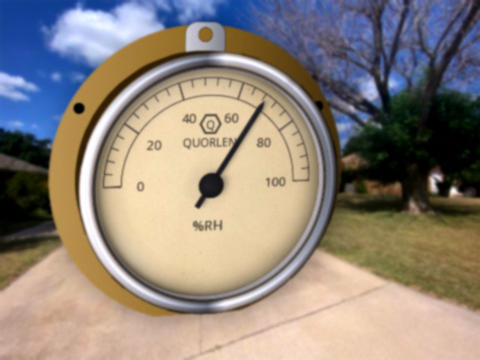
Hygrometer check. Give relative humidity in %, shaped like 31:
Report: 68
